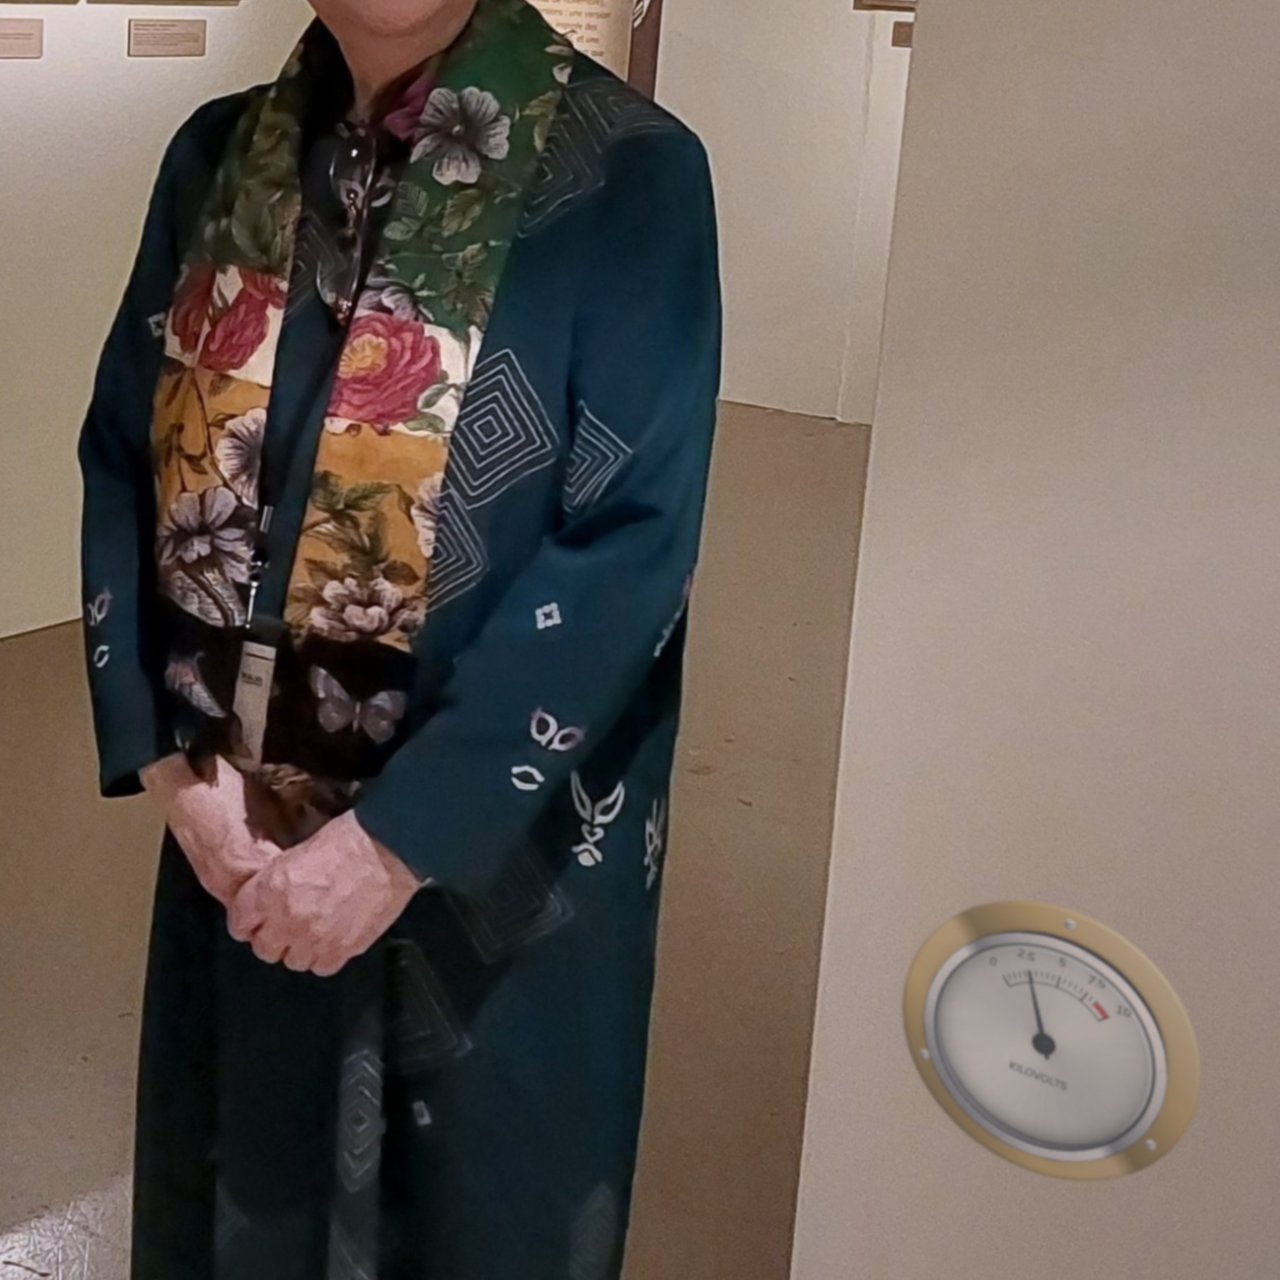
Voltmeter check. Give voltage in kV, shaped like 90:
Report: 2.5
